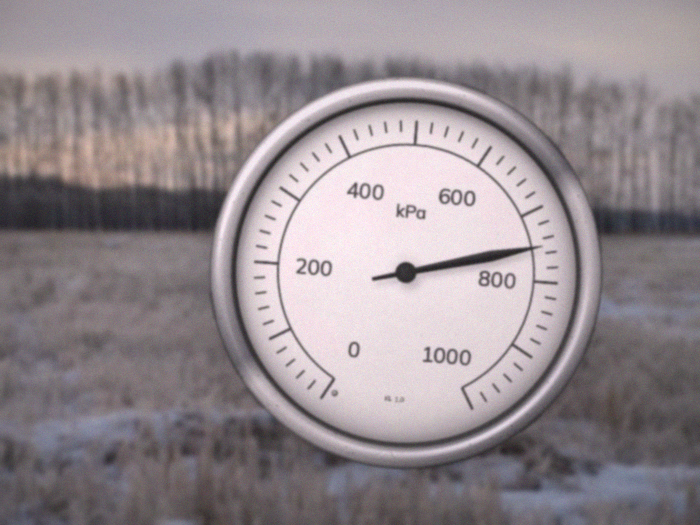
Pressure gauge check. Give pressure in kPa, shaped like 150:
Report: 750
